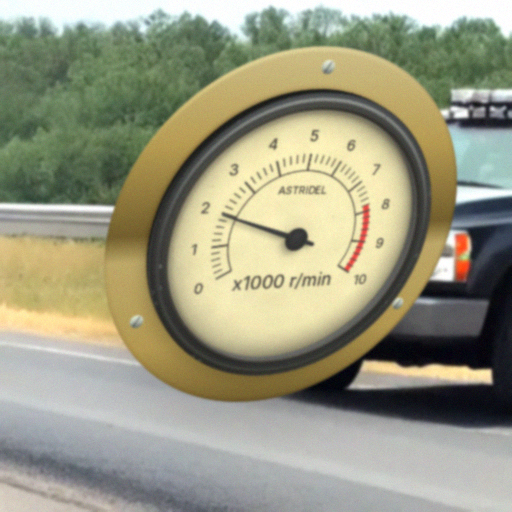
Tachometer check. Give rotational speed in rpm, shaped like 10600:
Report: 2000
